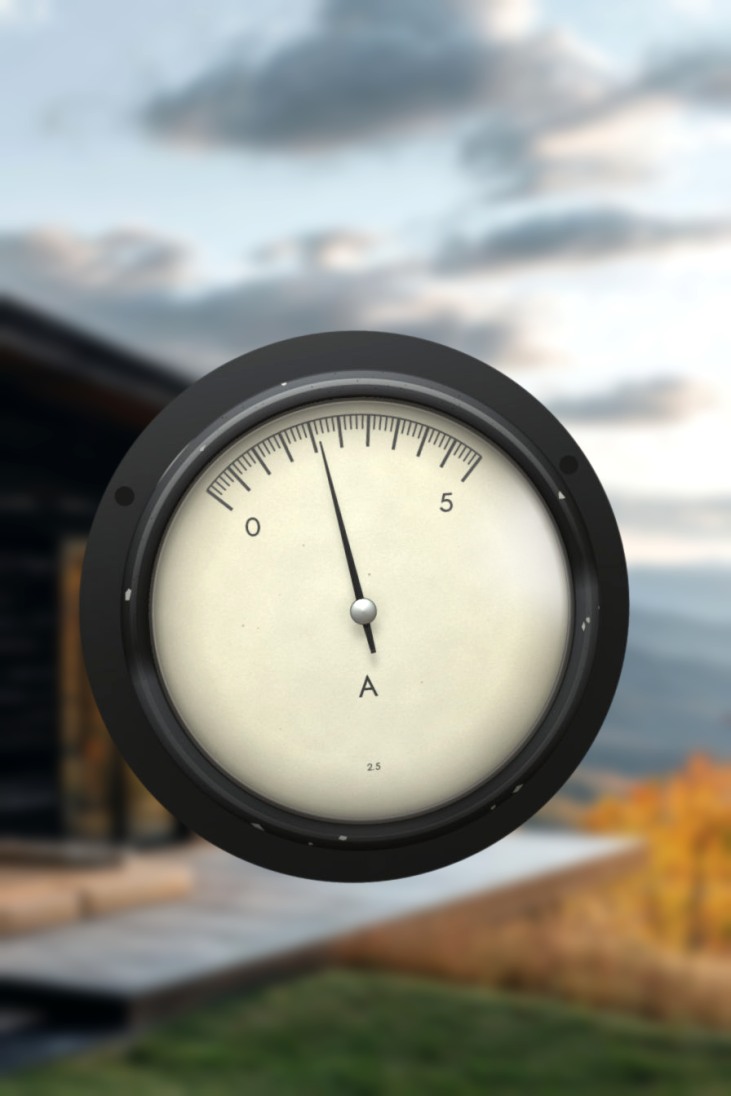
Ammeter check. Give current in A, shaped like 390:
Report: 2.1
